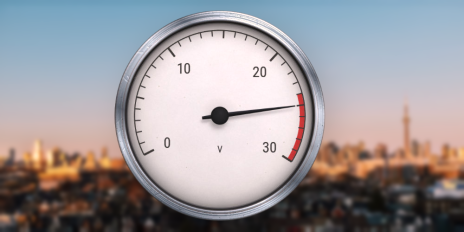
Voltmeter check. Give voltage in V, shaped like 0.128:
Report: 25
